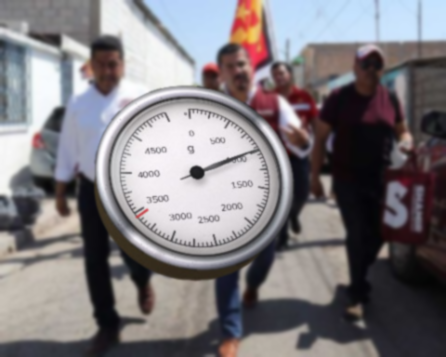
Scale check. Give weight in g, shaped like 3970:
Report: 1000
